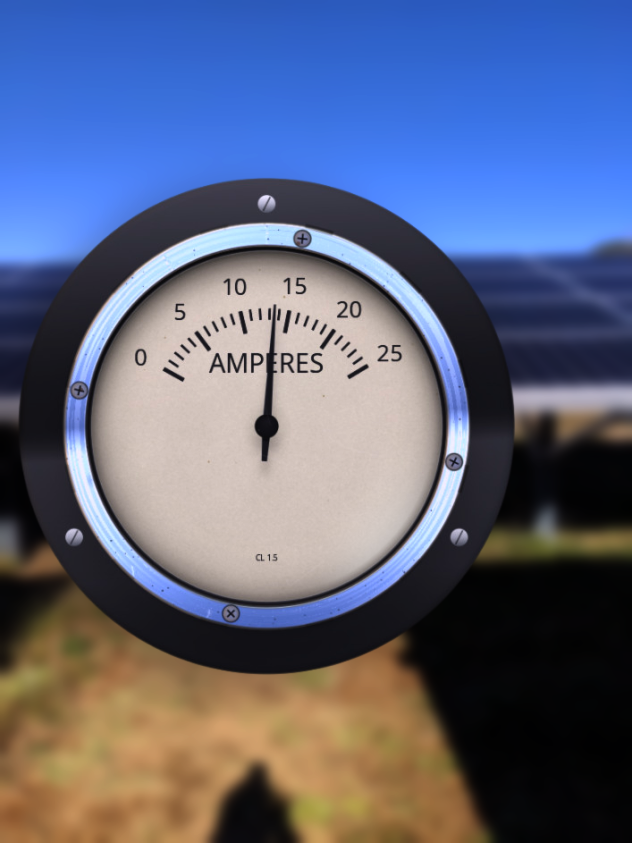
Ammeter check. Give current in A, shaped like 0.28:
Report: 13.5
